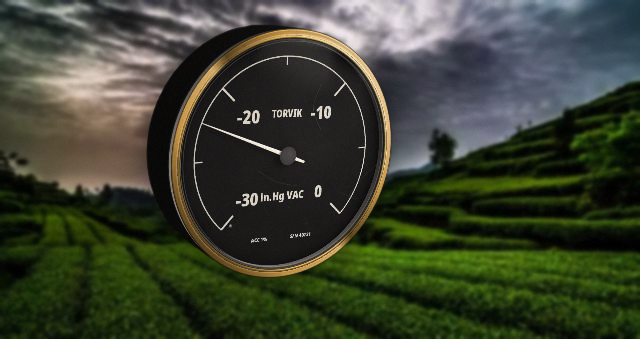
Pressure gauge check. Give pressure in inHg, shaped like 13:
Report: -22.5
